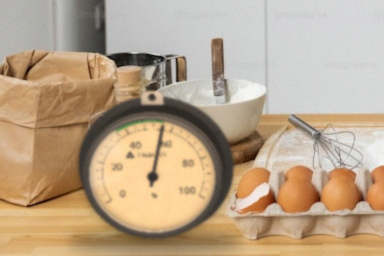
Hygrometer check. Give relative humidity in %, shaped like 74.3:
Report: 56
